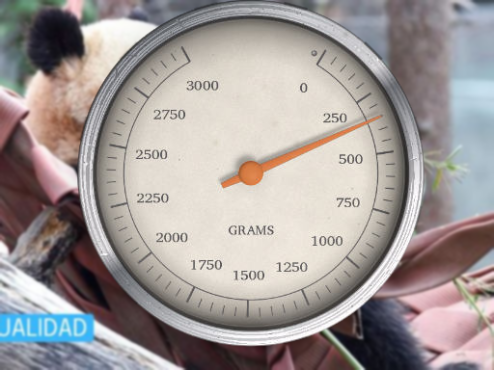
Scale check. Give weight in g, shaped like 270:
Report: 350
